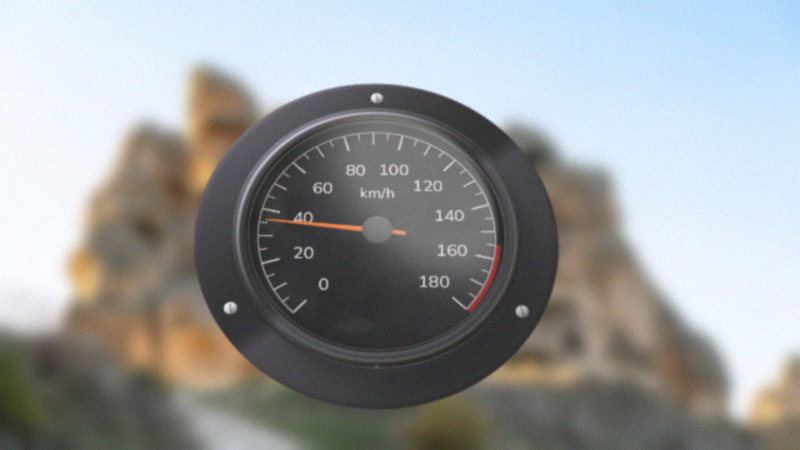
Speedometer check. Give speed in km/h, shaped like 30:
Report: 35
